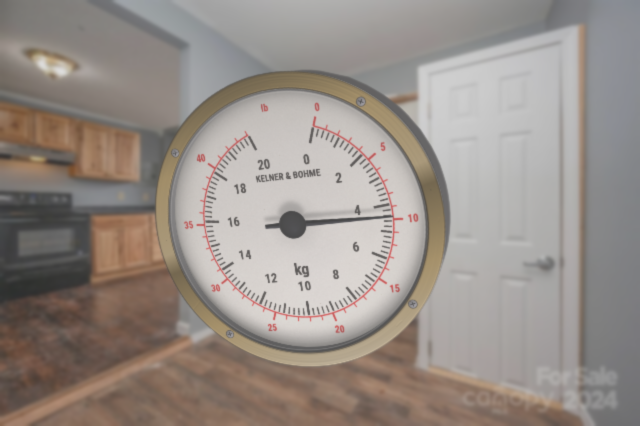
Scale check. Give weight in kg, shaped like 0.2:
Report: 4.4
